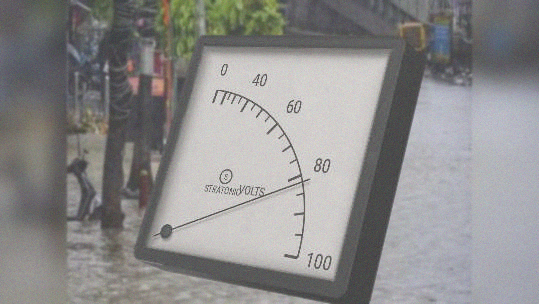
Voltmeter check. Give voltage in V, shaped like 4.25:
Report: 82.5
